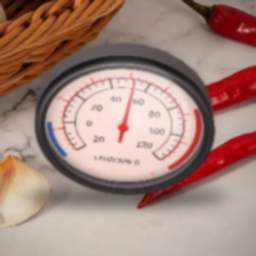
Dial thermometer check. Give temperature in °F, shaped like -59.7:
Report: 52
